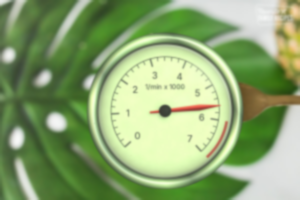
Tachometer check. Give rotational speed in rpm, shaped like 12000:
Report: 5600
